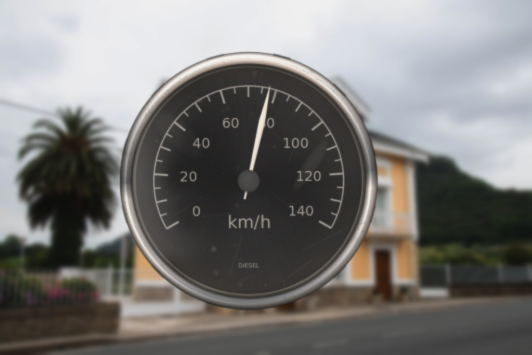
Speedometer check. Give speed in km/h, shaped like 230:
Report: 77.5
